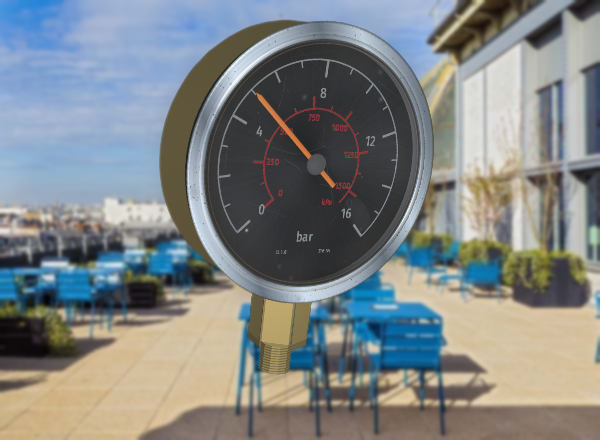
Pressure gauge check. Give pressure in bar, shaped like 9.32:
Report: 5
